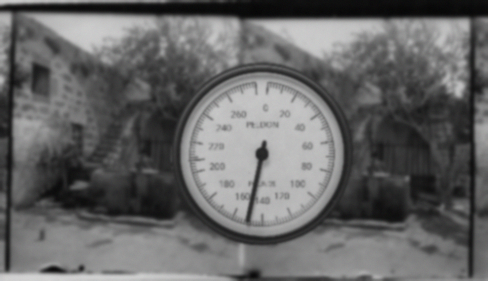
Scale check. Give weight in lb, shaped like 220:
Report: 150
